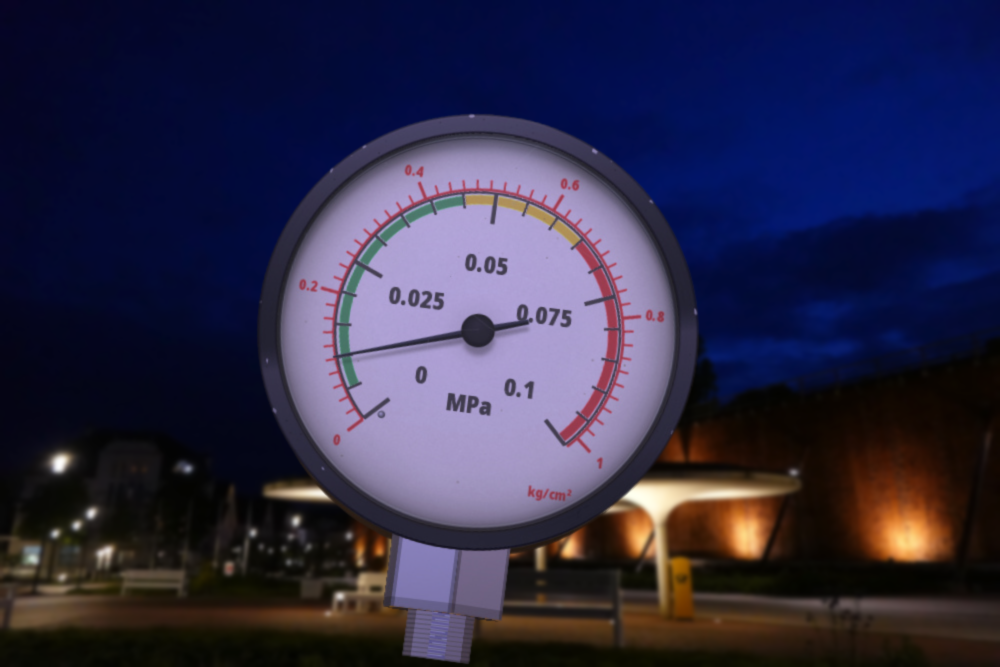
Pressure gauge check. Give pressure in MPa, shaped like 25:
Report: 0.01
